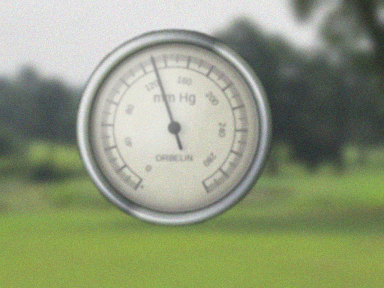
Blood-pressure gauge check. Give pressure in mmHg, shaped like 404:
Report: 130
